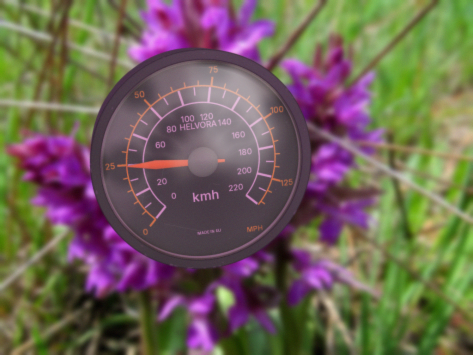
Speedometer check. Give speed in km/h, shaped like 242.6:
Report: 40
